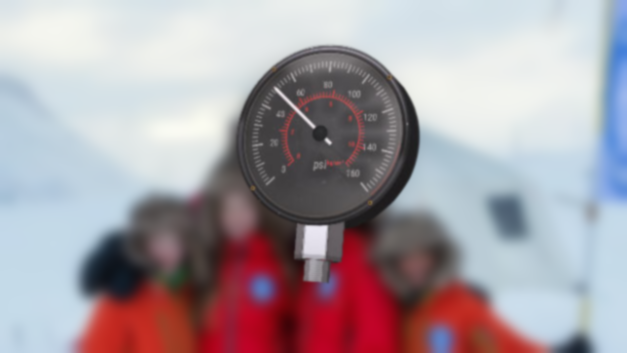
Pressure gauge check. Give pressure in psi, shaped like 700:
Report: 50
